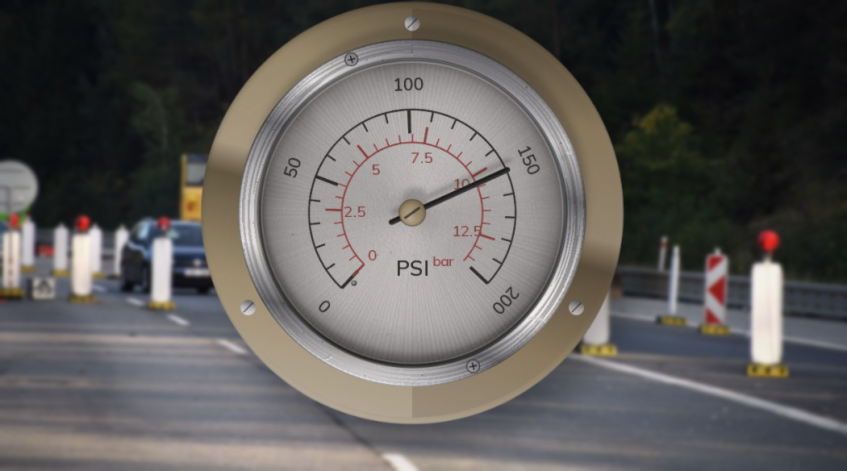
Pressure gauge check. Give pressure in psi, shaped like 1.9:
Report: 150
